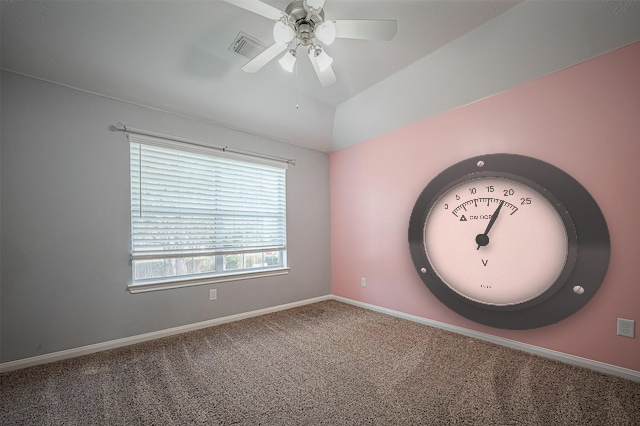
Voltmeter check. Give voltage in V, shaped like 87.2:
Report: 20
